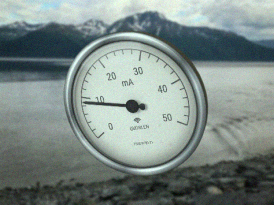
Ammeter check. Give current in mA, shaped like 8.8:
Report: 9
